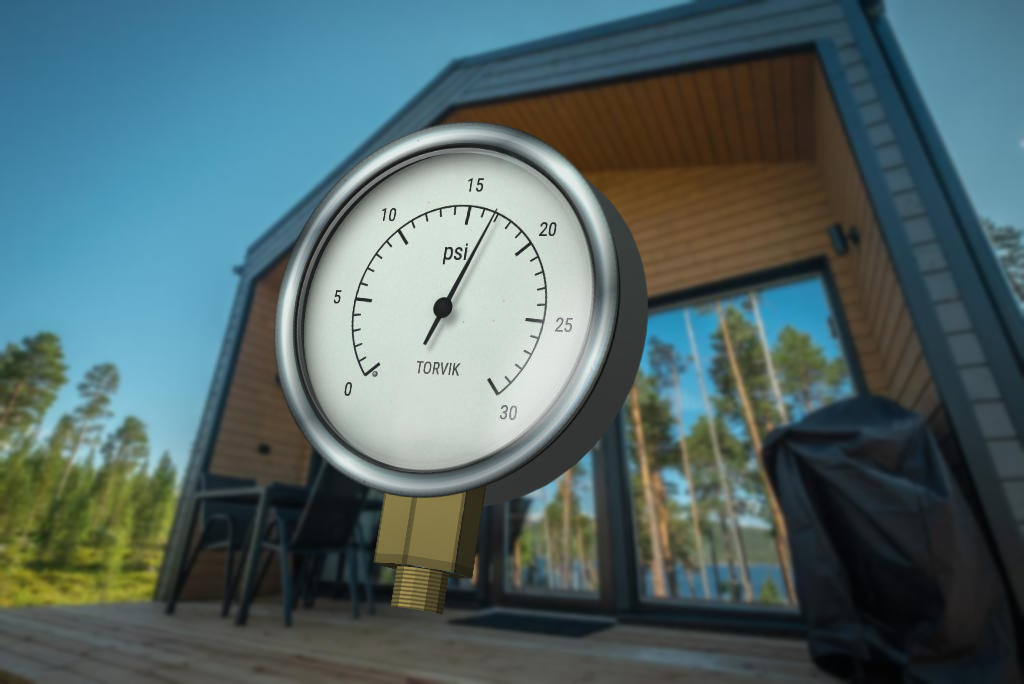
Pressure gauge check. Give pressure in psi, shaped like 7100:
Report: 17
